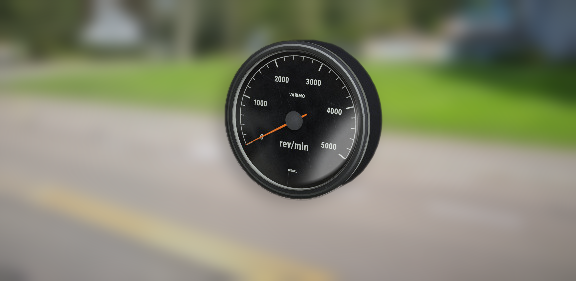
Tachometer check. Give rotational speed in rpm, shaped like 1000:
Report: 0
